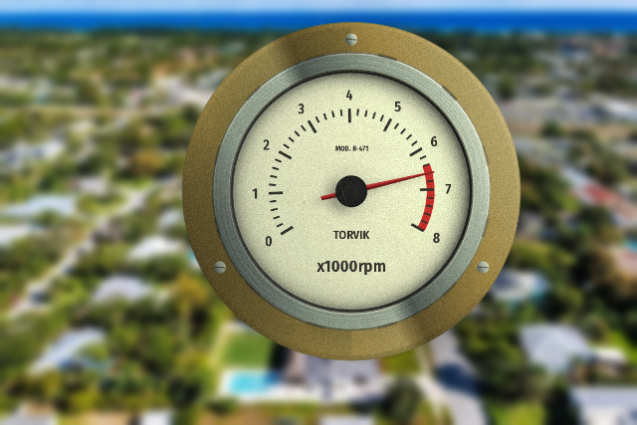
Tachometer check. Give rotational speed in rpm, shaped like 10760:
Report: 6600
